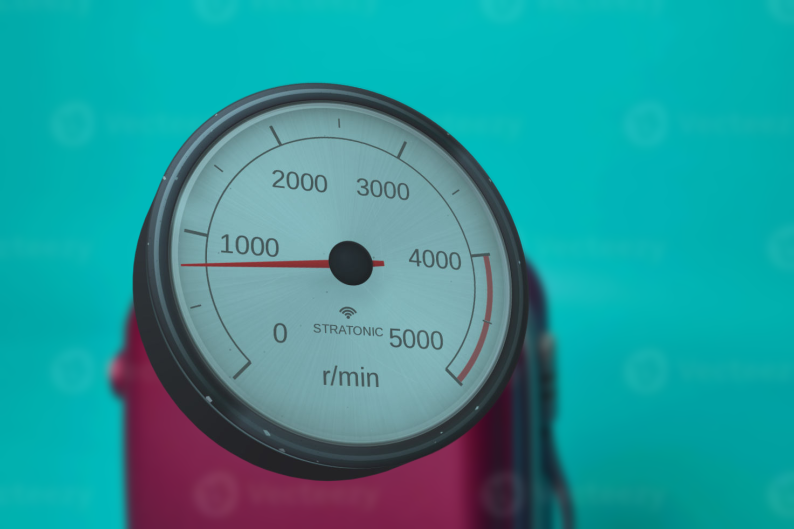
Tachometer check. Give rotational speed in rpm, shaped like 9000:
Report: 750
